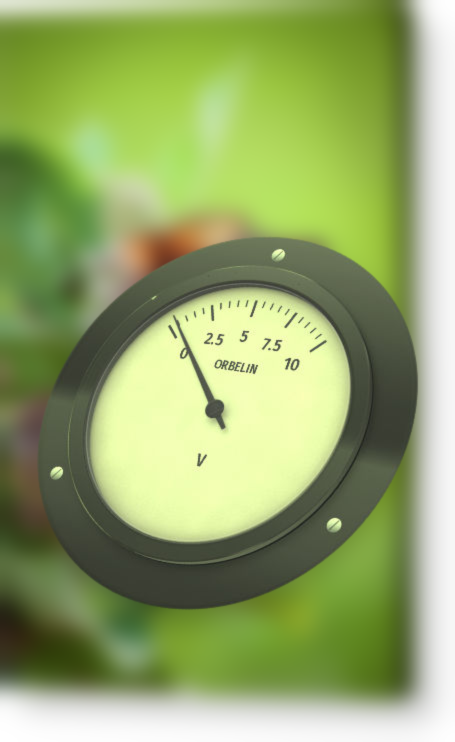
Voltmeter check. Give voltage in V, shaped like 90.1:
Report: 0.5
